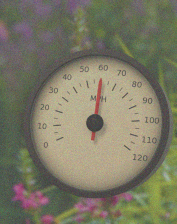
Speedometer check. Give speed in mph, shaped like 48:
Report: 60
